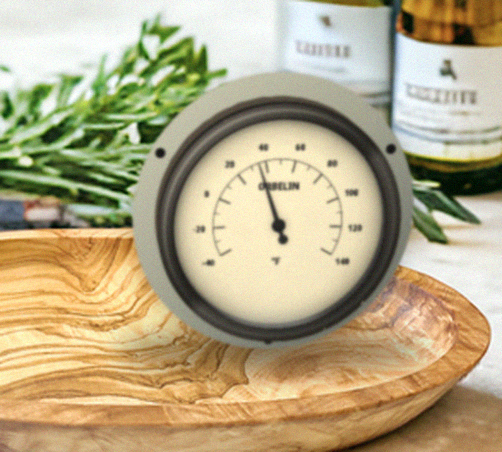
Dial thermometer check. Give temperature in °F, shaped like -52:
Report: 35
